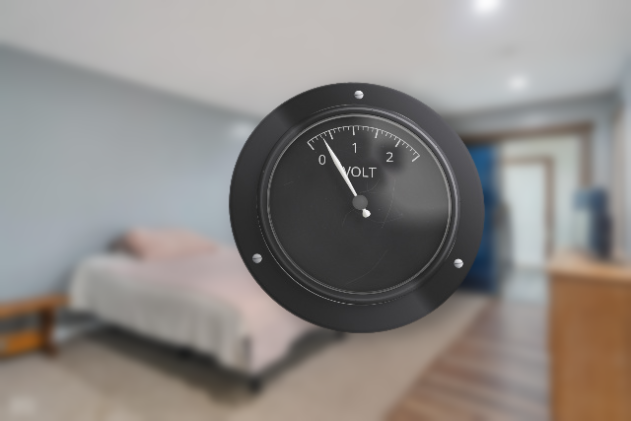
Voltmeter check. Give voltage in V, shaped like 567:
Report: 0.3
